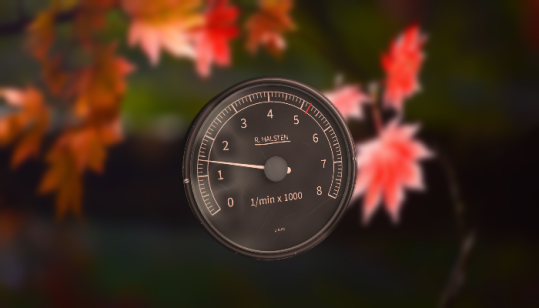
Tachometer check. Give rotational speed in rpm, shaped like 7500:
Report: 1400
